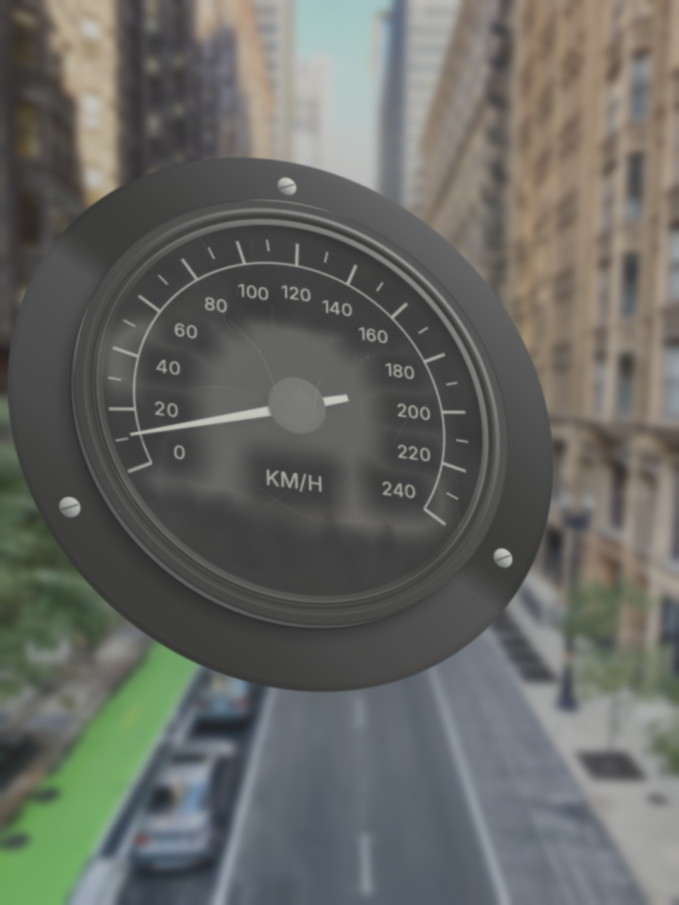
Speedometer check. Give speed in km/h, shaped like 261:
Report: 10
